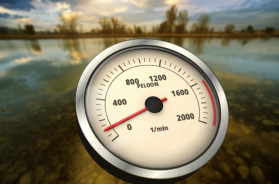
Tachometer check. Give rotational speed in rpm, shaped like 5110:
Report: 100
